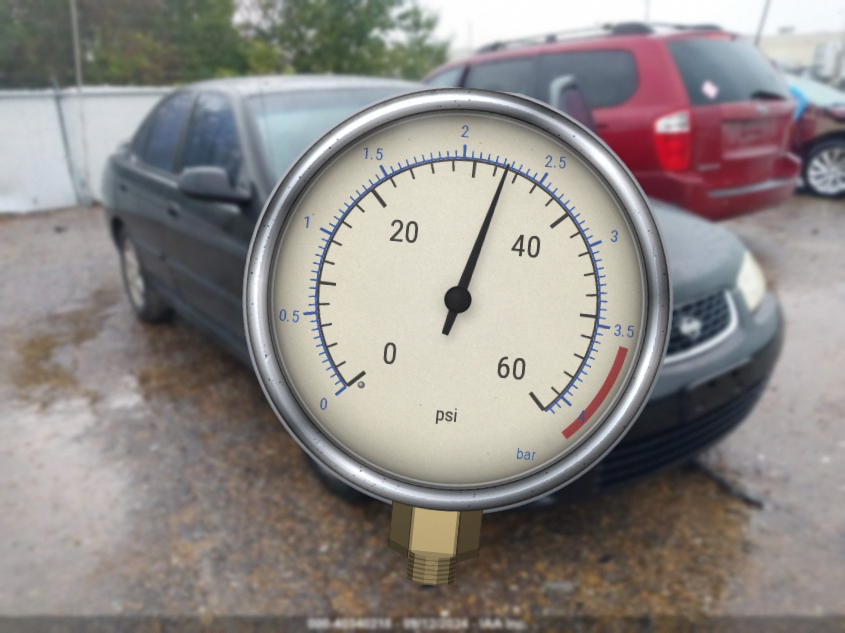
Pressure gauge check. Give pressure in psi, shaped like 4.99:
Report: 33
